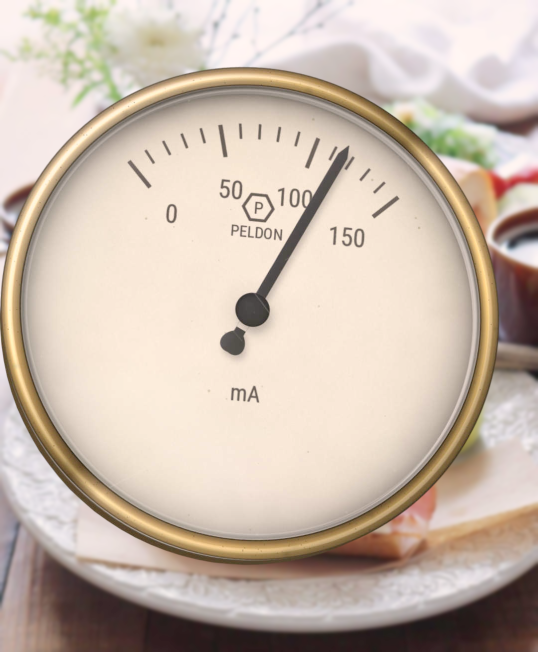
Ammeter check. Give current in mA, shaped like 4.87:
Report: 115
